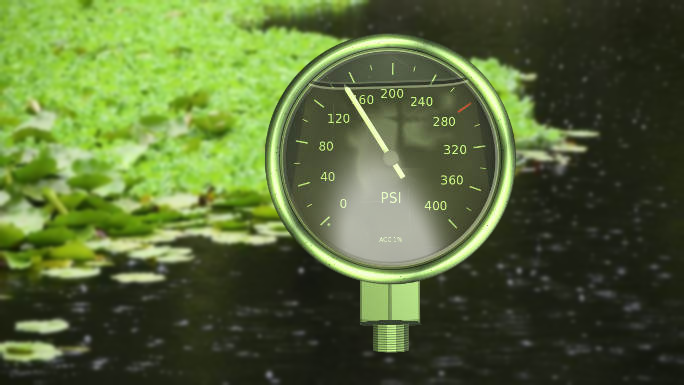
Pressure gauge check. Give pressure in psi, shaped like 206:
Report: 150
